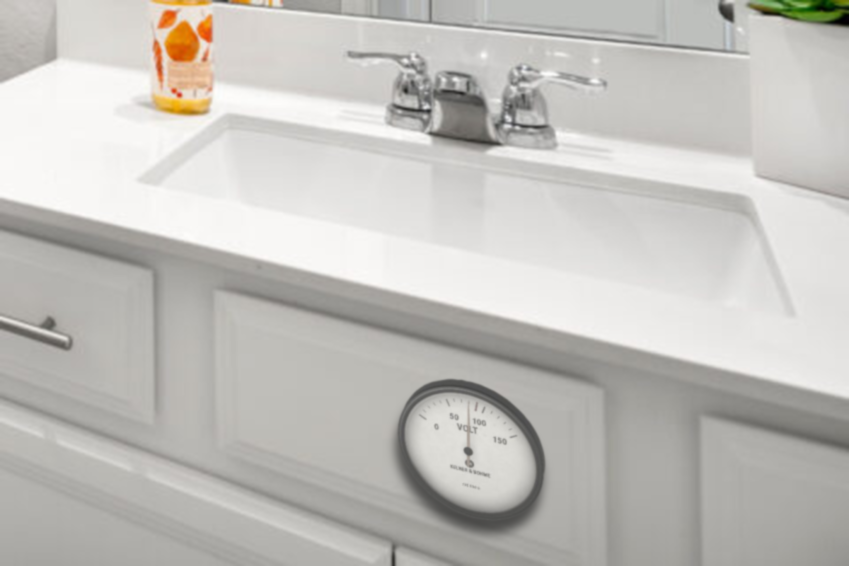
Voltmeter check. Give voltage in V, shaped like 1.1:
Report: 80
